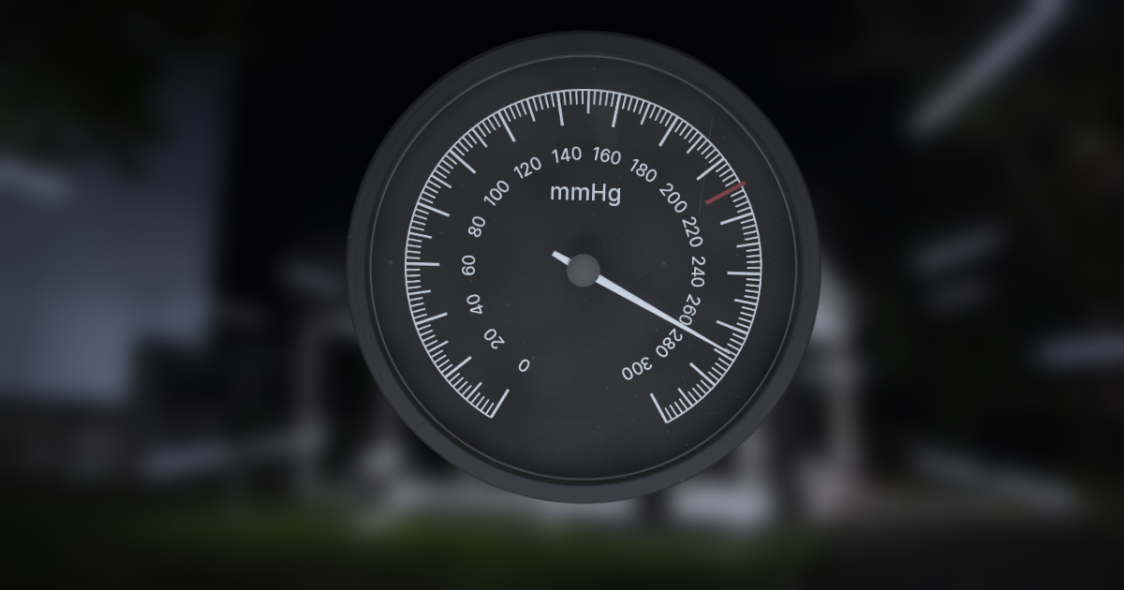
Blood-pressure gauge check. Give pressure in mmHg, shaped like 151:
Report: 268
